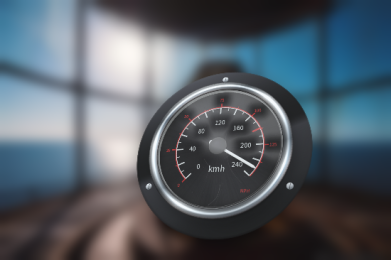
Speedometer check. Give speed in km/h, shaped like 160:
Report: 230
